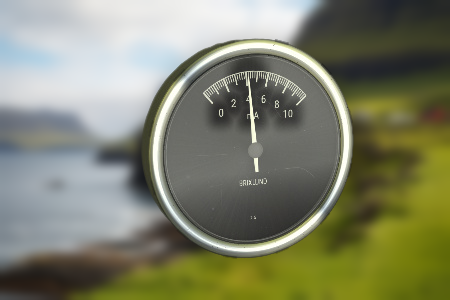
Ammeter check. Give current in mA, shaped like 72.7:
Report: 4
